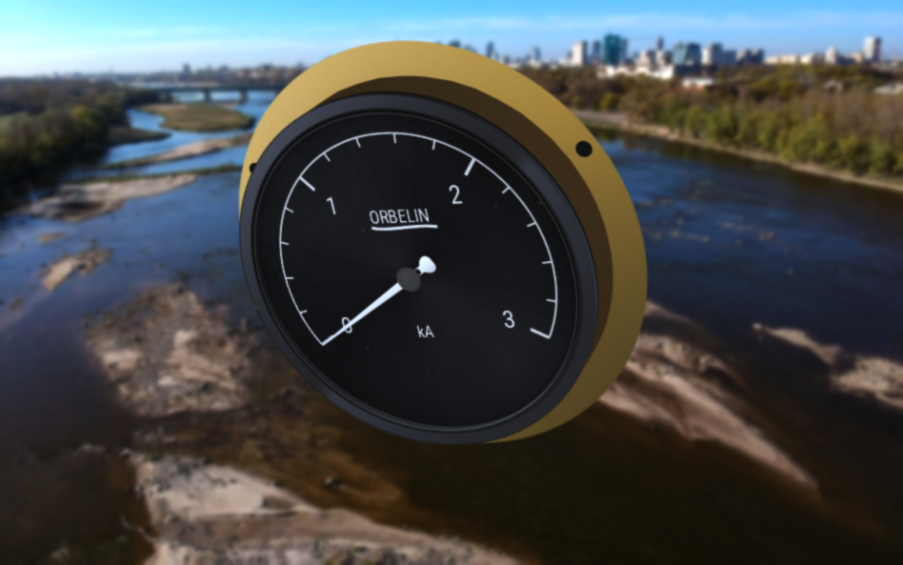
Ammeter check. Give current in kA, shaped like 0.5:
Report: 0
